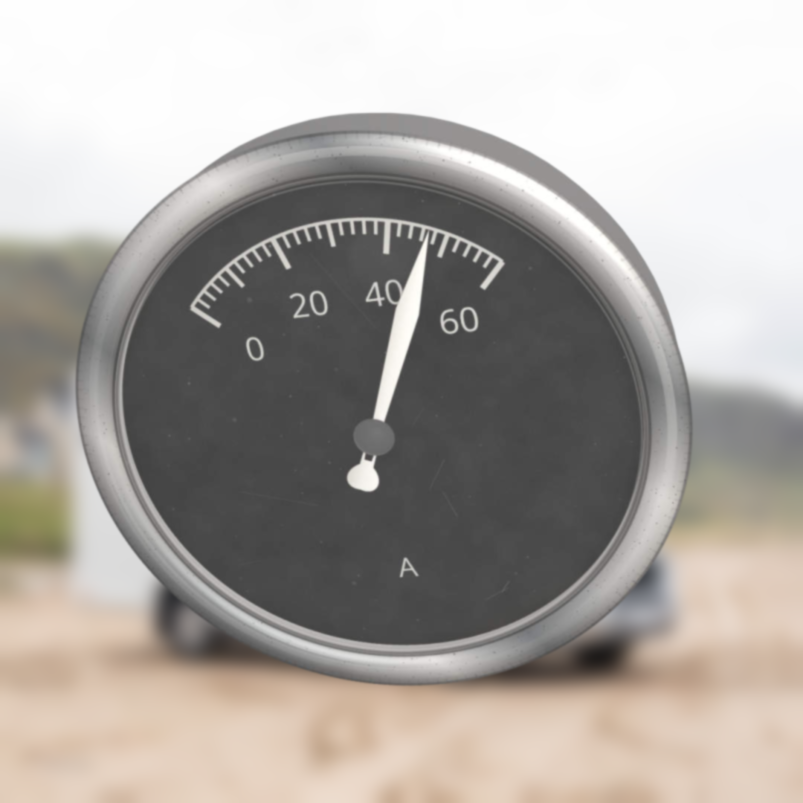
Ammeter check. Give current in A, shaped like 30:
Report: 47
